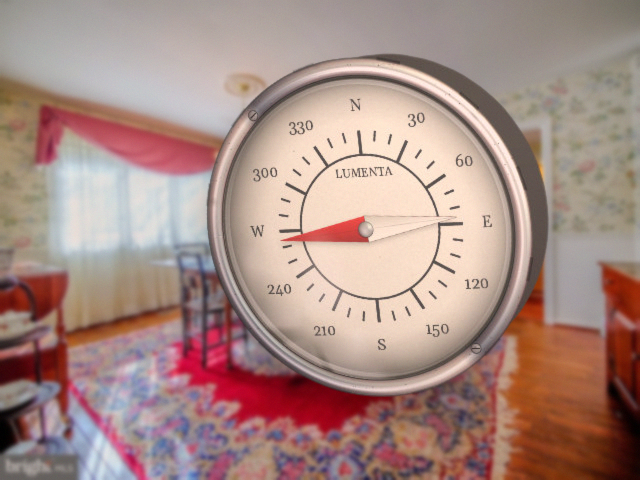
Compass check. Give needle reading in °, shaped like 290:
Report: 265
